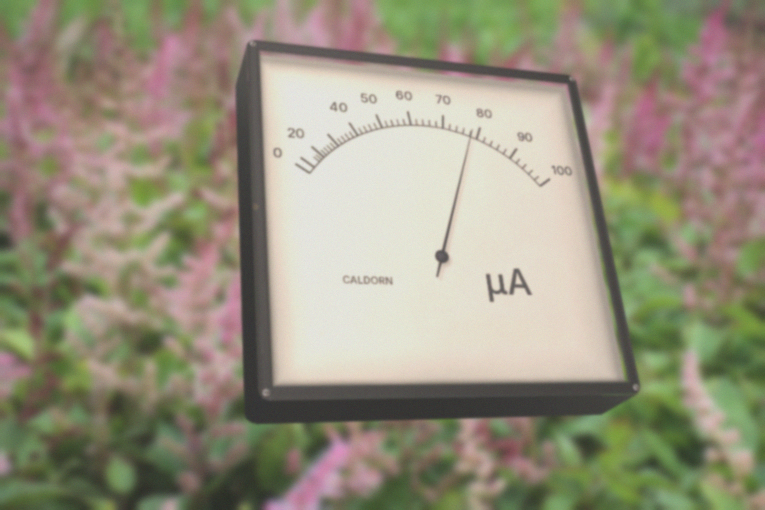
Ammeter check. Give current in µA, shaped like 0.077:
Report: 78
